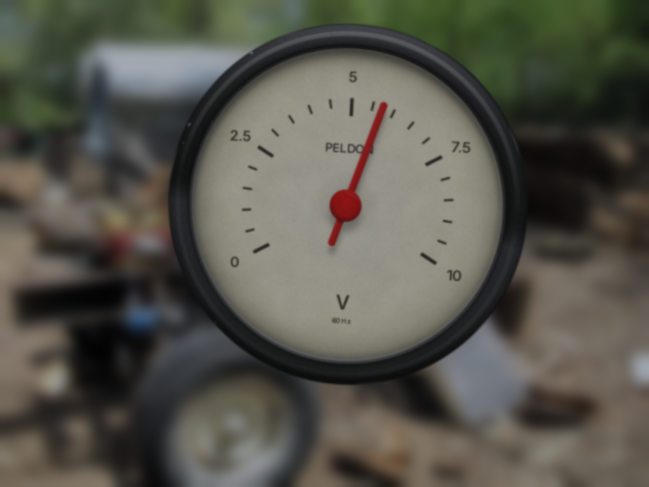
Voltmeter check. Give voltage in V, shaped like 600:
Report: 5.75
